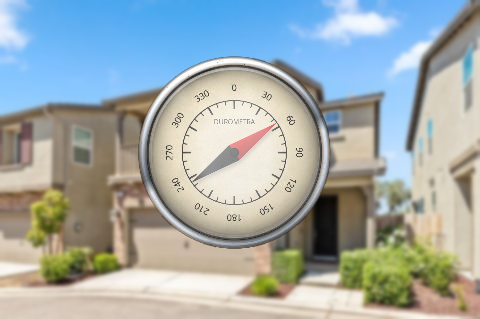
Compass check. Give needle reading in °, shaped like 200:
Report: 55
